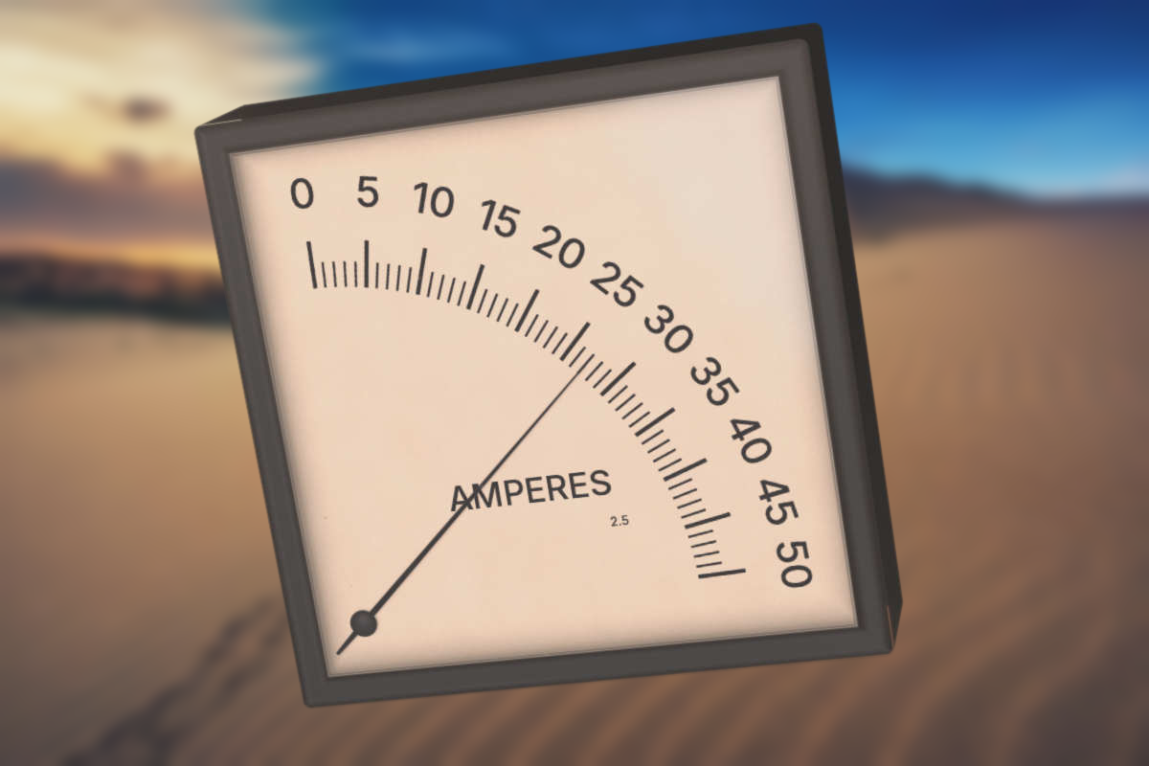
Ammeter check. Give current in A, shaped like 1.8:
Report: 27
